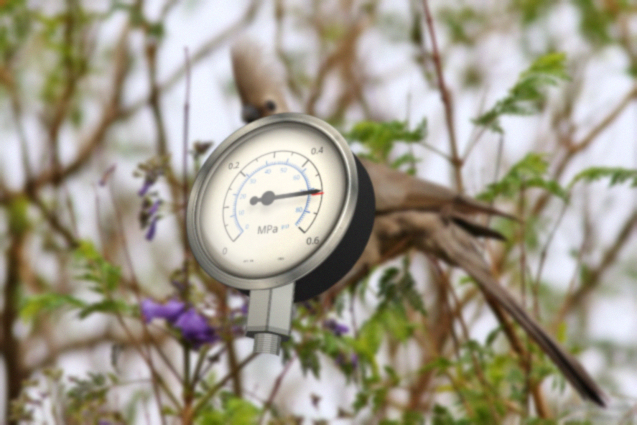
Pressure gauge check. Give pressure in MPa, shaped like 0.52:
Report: 0.5
